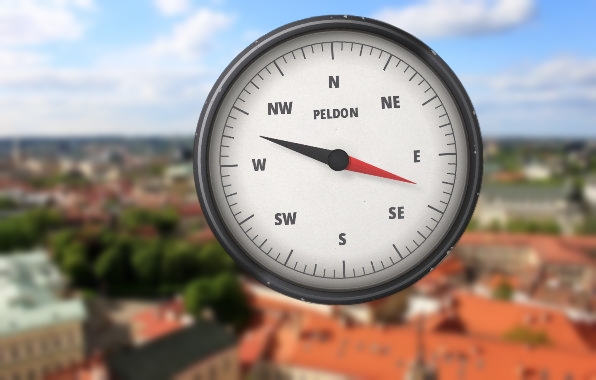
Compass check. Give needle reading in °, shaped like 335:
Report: 110
